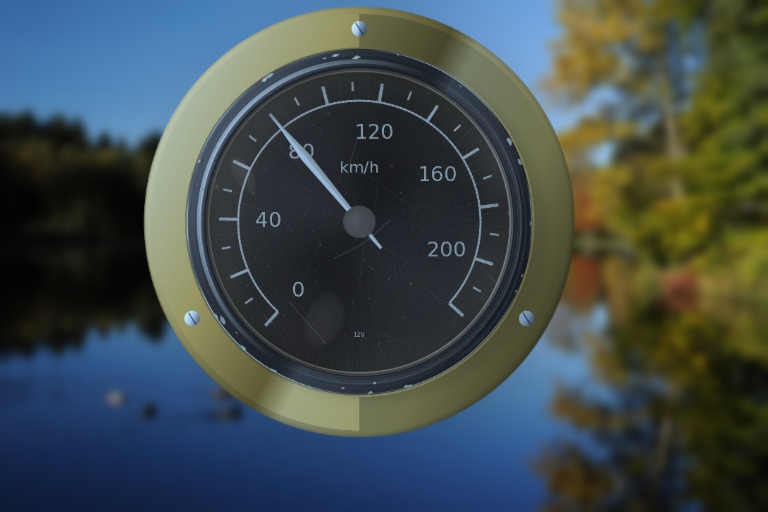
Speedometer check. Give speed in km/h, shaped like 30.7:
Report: 80
